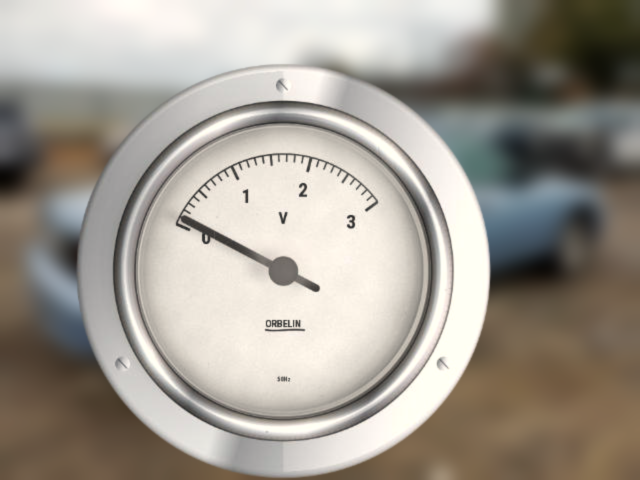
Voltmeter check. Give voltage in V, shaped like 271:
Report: 0.1
